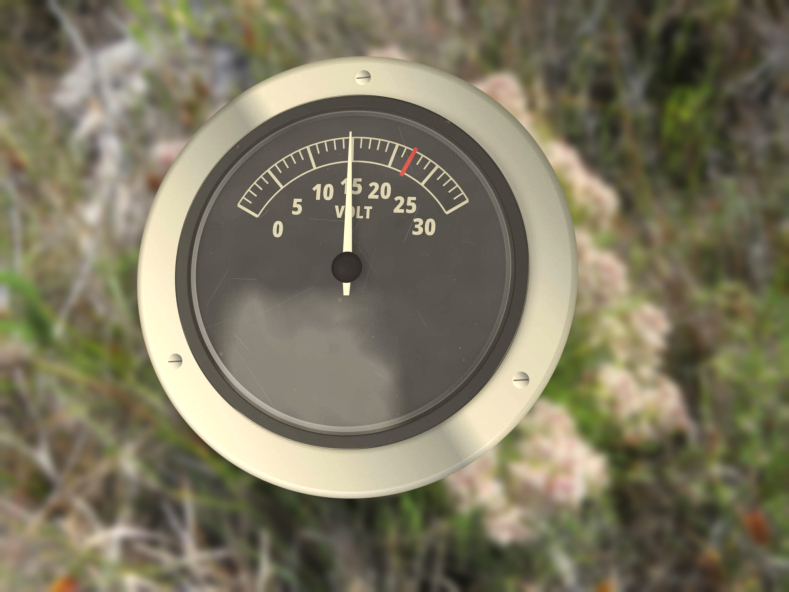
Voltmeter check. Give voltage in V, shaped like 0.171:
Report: 15
